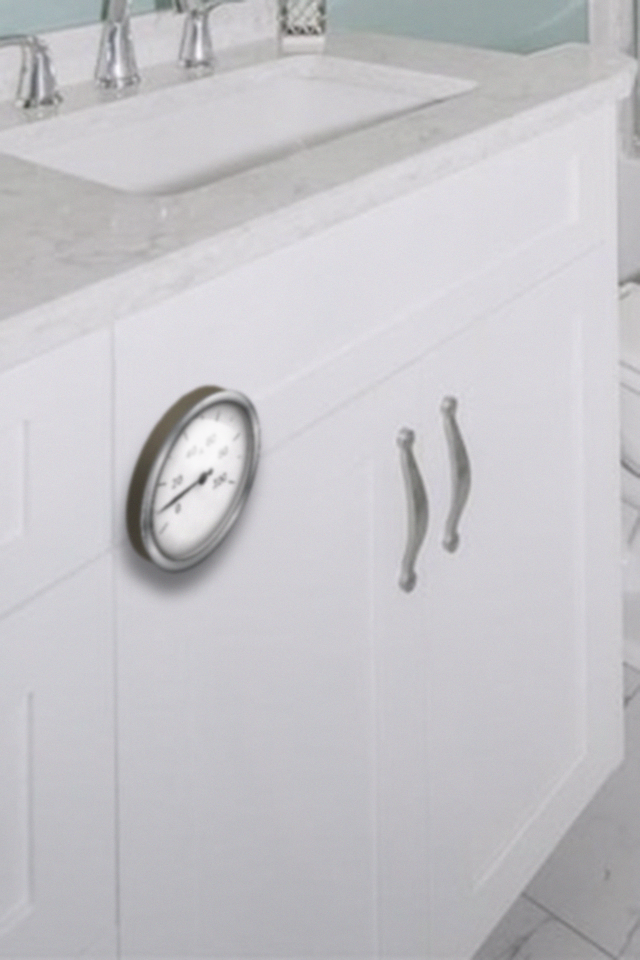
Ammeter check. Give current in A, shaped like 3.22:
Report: 10
